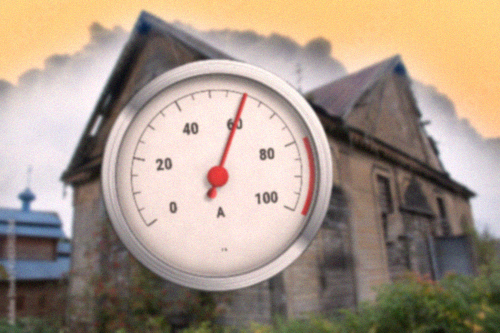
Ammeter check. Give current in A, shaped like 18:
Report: 60
